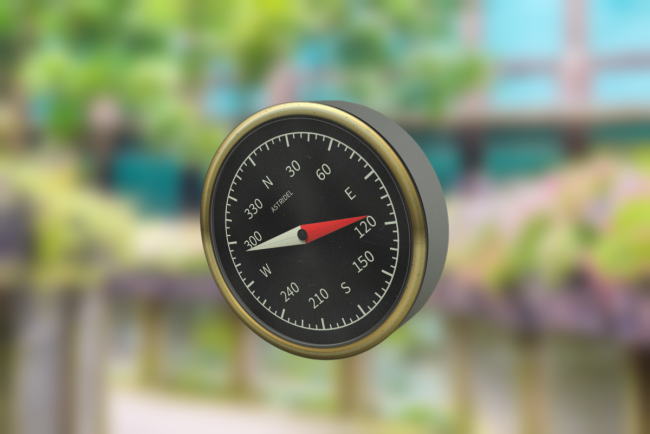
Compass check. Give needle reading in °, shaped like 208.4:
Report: 112.5
